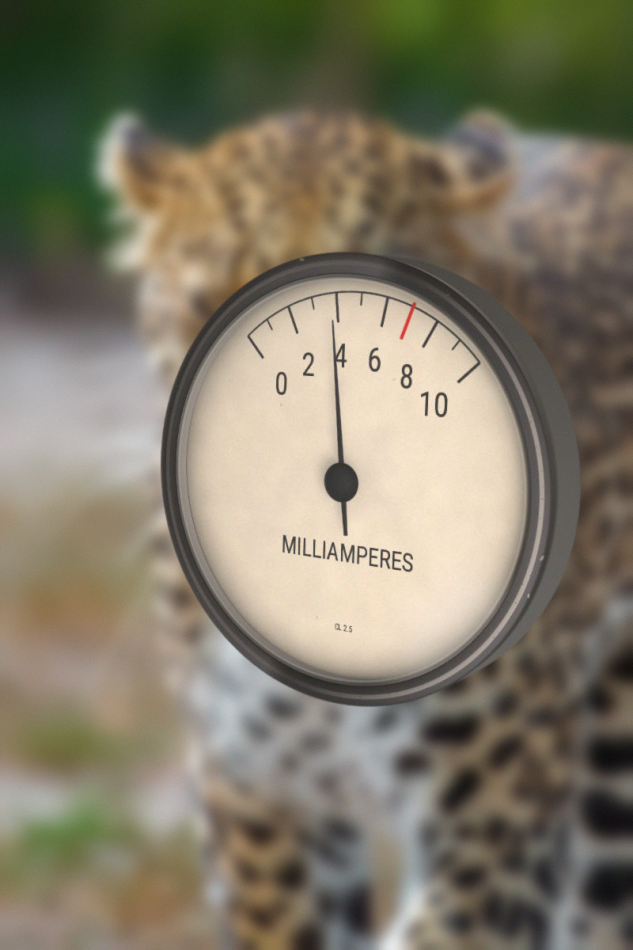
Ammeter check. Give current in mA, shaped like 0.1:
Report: 4
